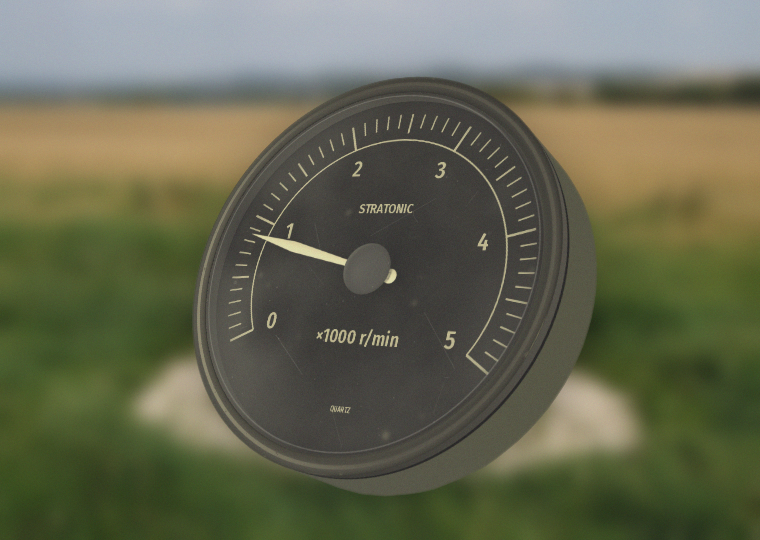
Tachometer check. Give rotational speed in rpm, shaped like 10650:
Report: 850
